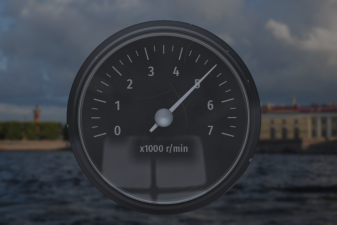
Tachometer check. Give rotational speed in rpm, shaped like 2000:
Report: 5000
